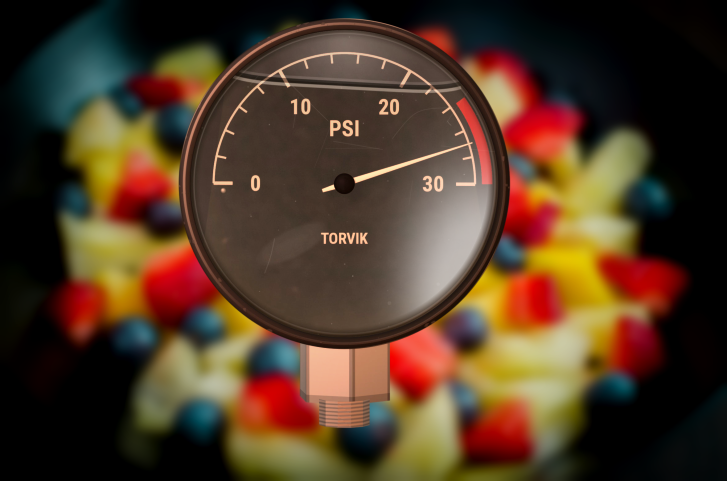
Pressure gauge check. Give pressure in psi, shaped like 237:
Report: 27
